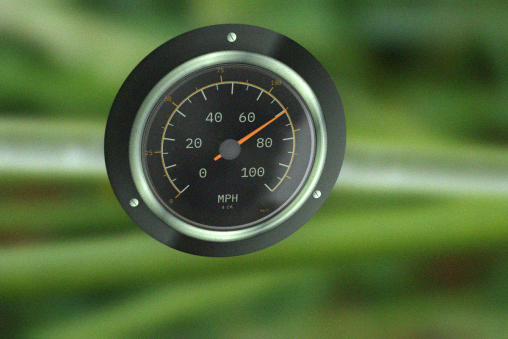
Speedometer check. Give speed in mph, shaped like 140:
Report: 70
